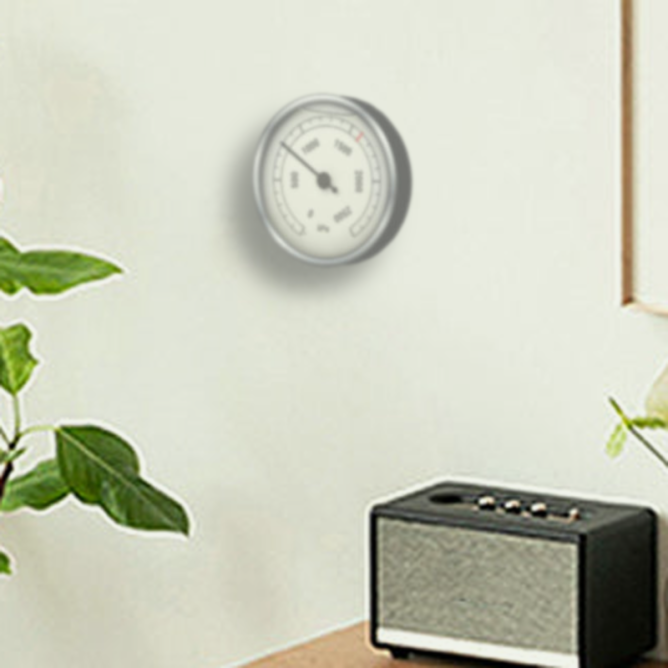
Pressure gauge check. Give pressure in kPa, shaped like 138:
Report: 800
